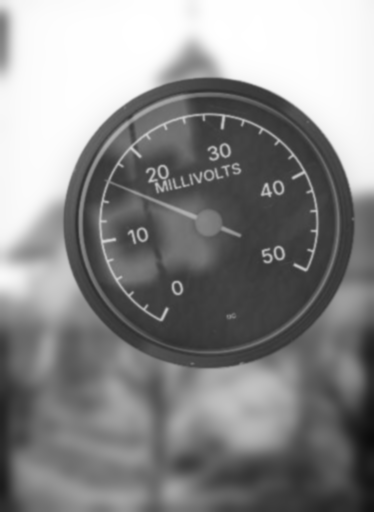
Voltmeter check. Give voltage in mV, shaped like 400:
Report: 16
